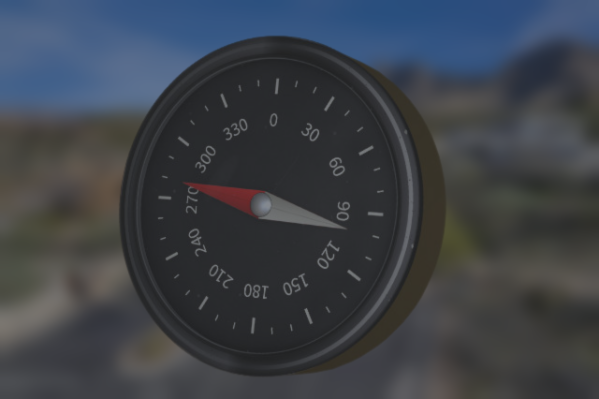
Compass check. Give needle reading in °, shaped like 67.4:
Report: 280
